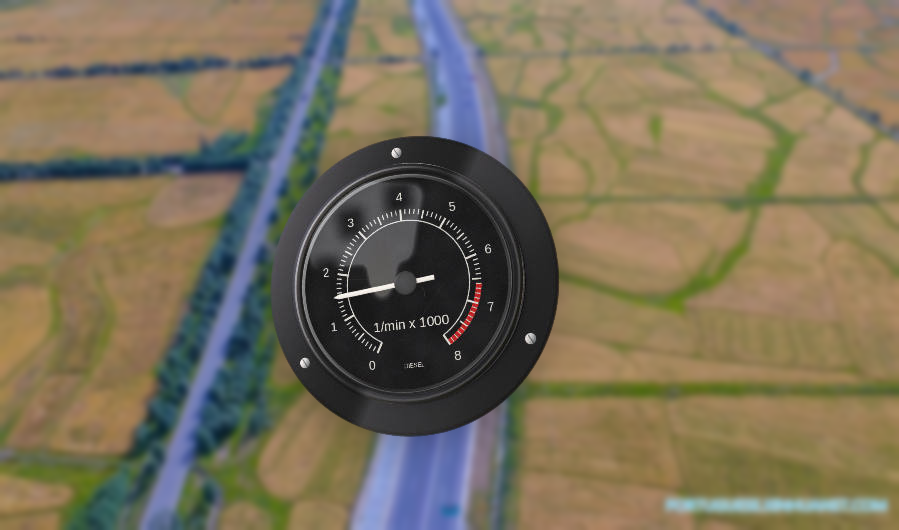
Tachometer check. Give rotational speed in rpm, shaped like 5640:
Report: 1500
